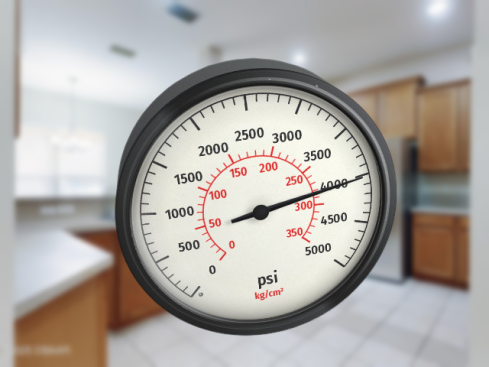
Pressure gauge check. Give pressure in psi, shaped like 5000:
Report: 4000
